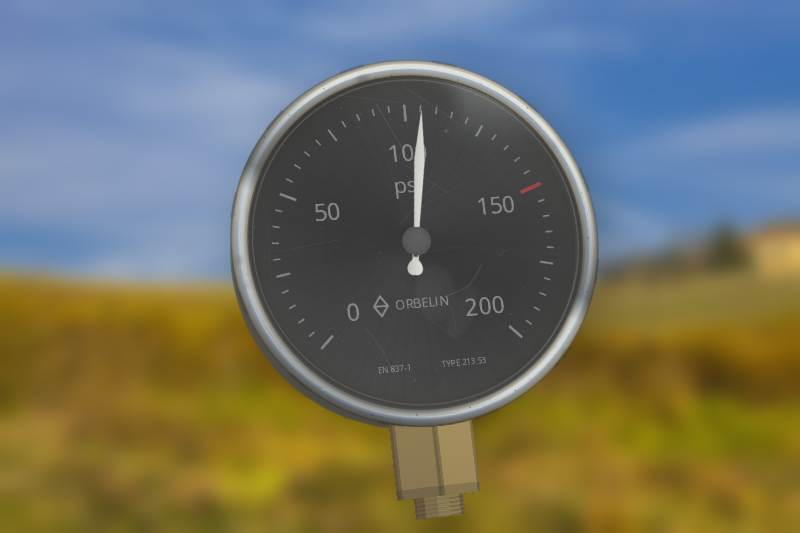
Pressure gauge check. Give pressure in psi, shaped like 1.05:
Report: 105
